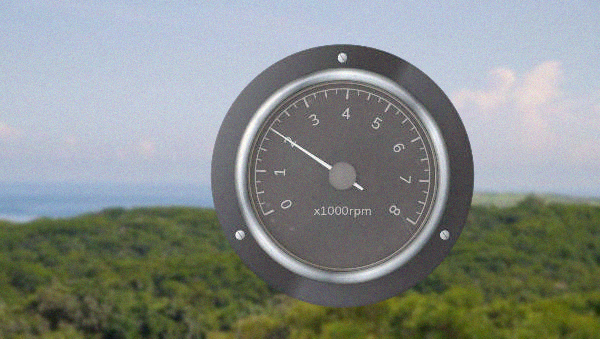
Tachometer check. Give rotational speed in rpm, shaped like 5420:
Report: 2000
